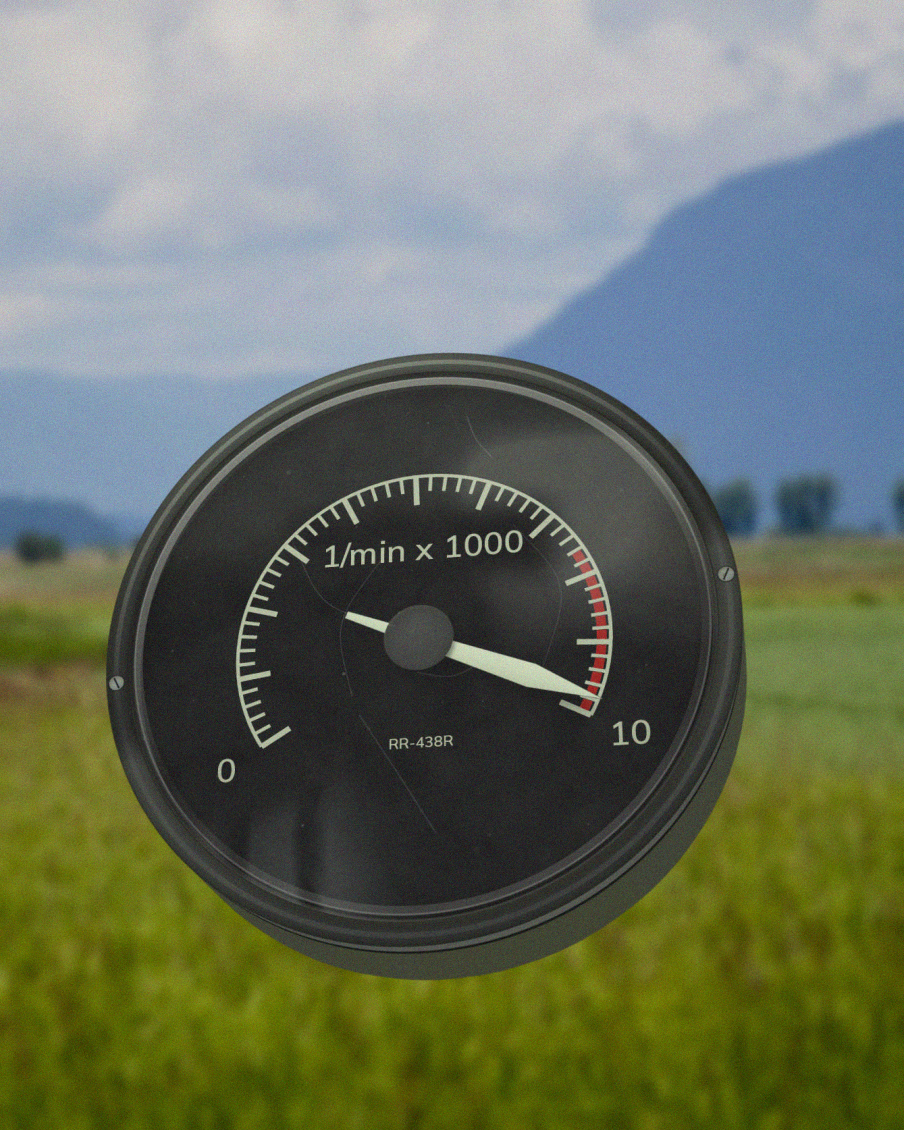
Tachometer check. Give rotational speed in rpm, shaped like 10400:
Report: 9800
